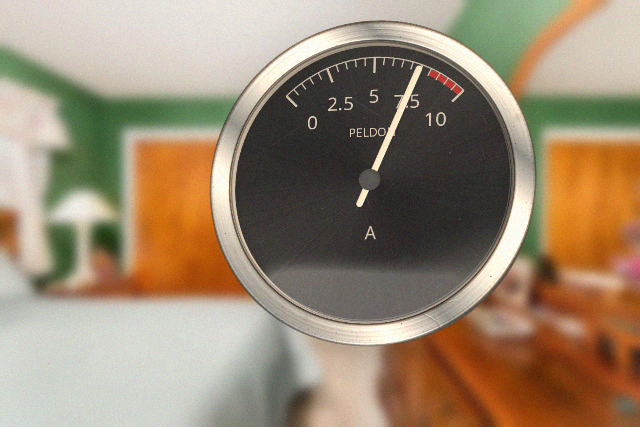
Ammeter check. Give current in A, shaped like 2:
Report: 7.5
